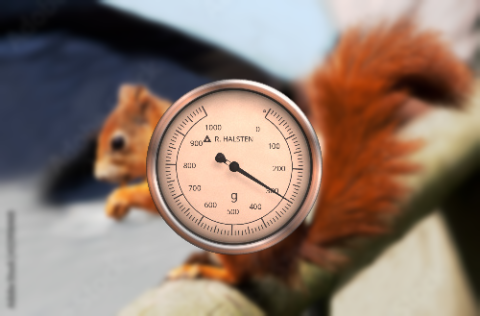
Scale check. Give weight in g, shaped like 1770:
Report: 300
